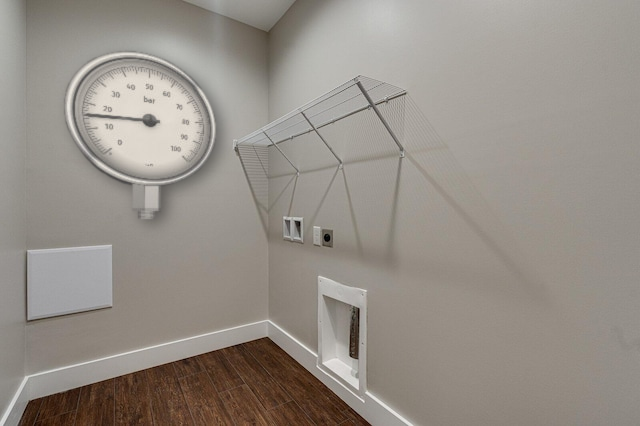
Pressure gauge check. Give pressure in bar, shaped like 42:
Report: 15
